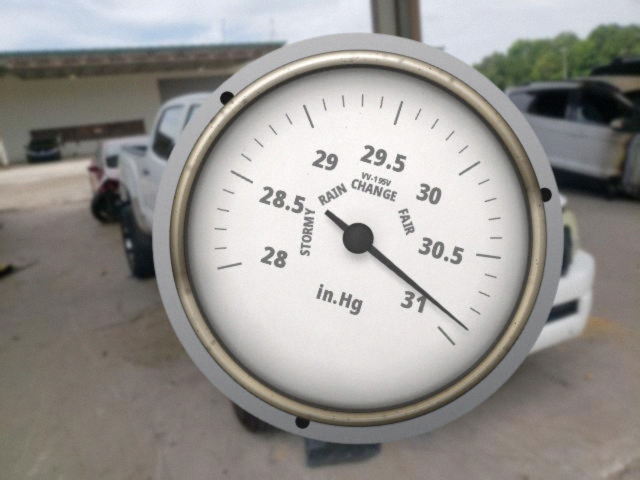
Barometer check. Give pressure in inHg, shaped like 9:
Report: 30.9
